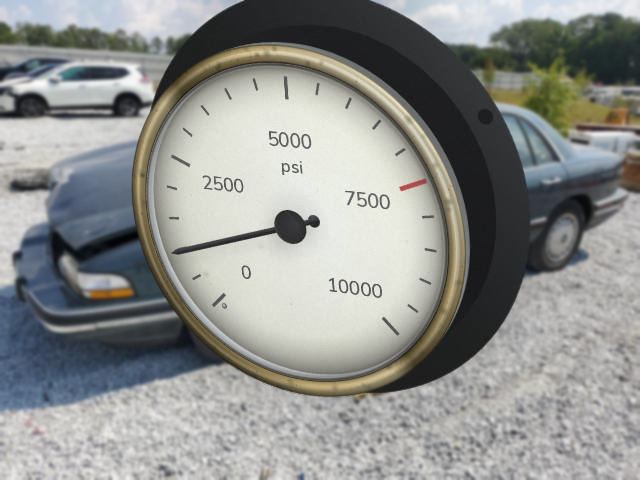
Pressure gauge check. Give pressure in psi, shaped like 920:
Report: 1000
